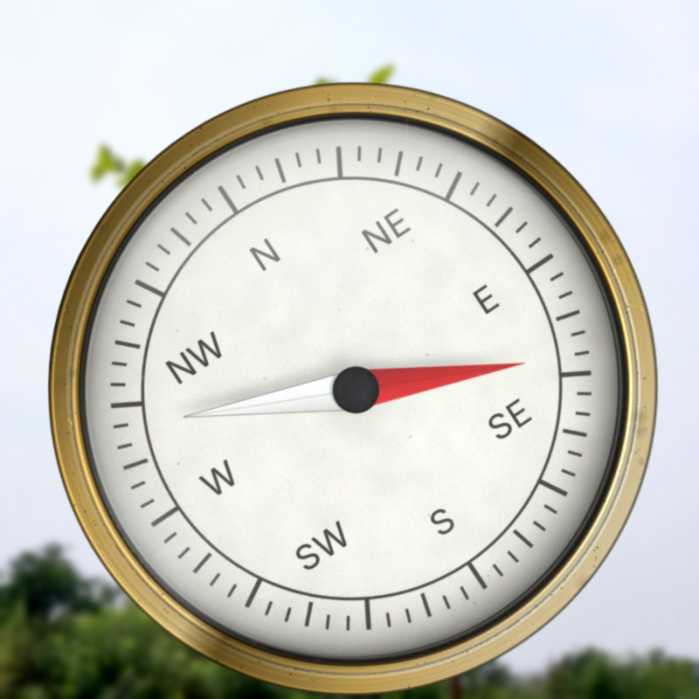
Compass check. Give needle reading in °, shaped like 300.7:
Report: 115
